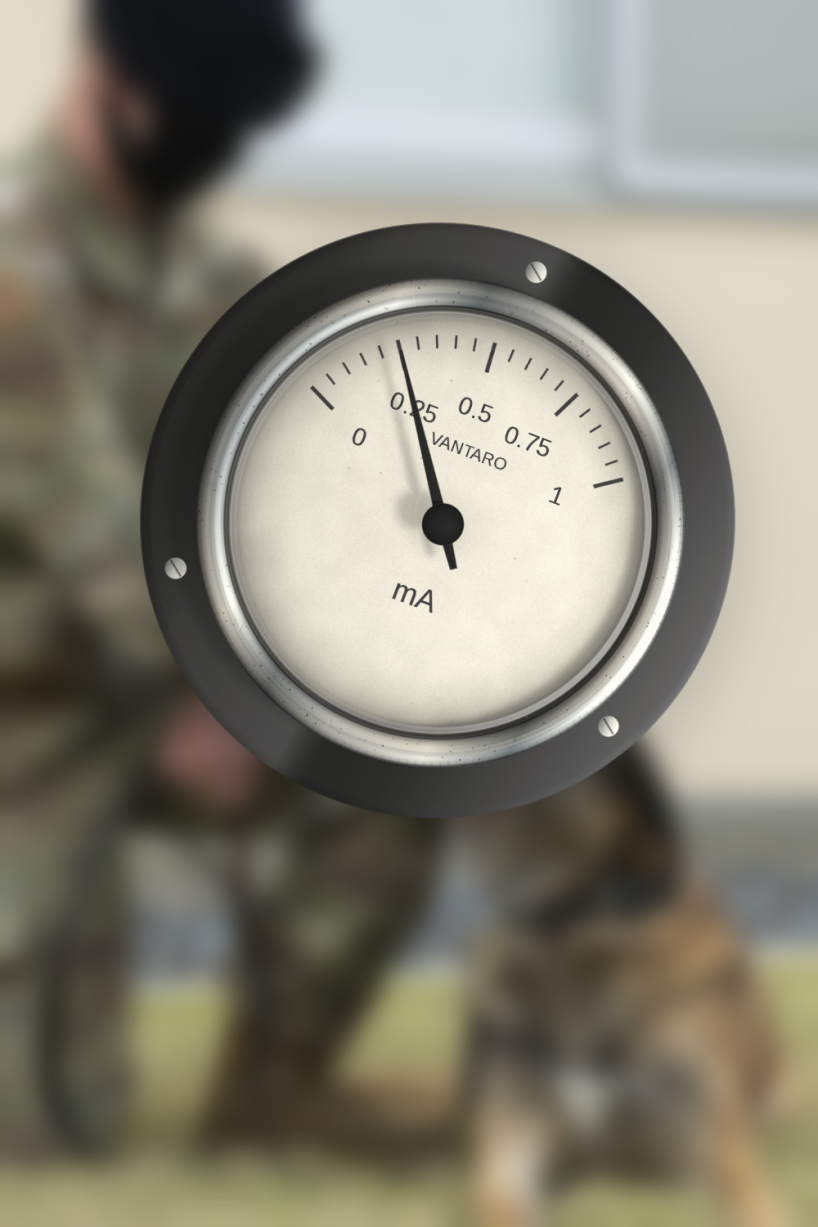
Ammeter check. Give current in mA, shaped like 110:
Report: 0.25
